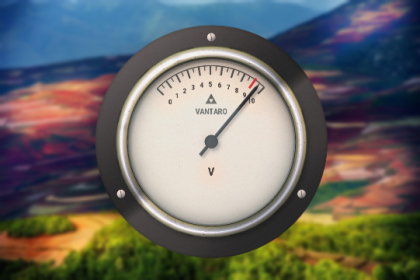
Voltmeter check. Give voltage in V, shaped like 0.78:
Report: 9.5
